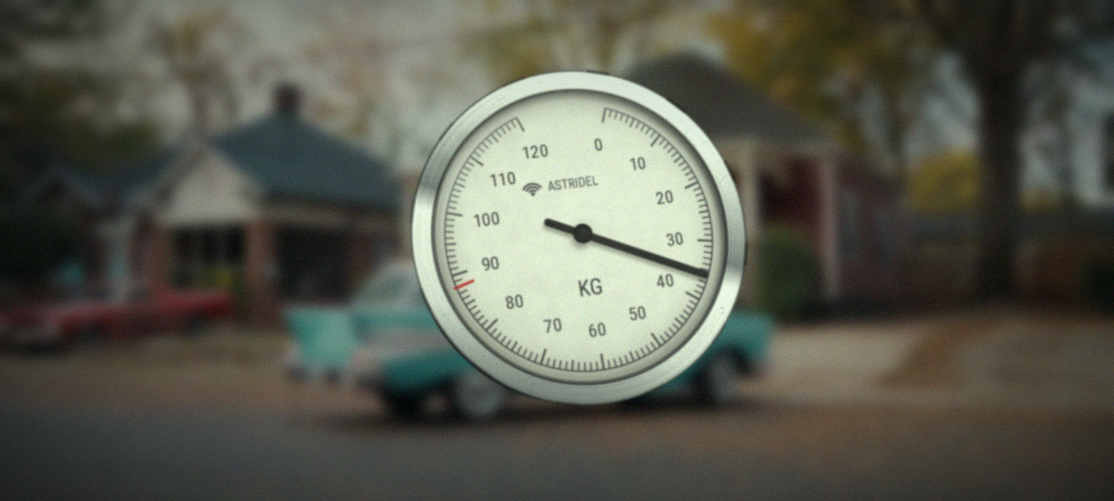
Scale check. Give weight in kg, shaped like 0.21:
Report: 36
